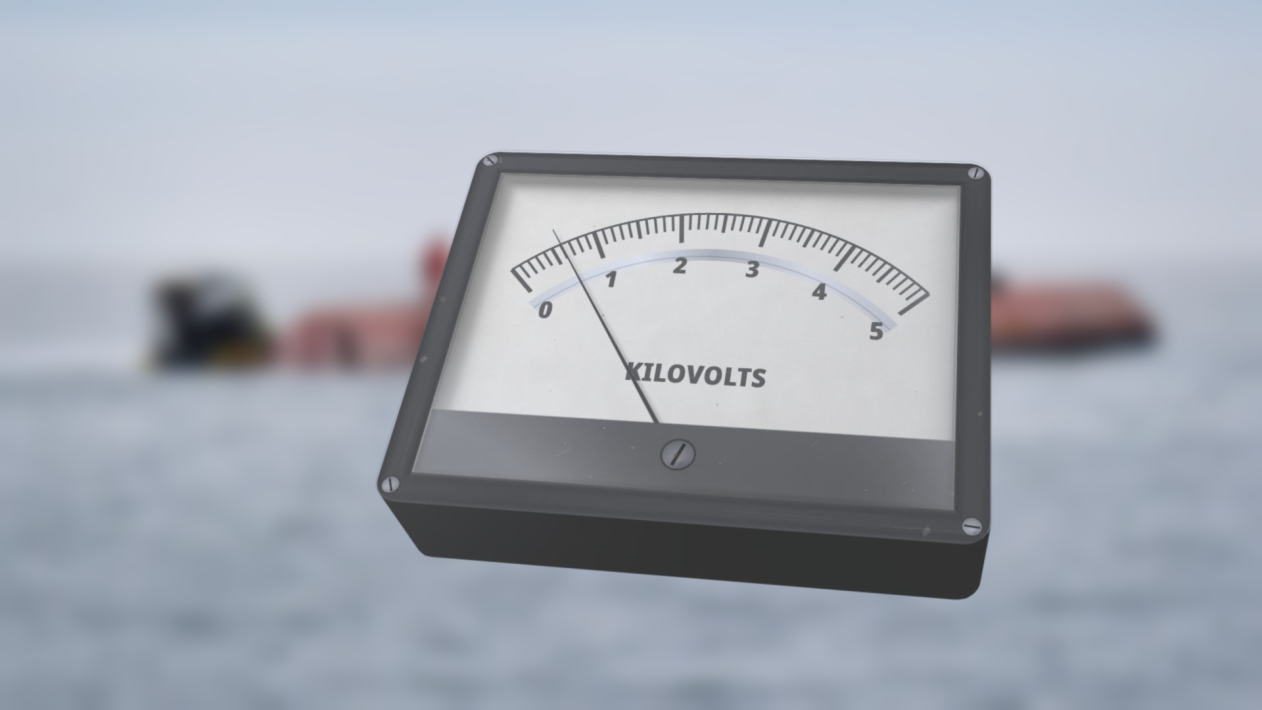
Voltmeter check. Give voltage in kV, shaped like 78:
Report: 0.6
